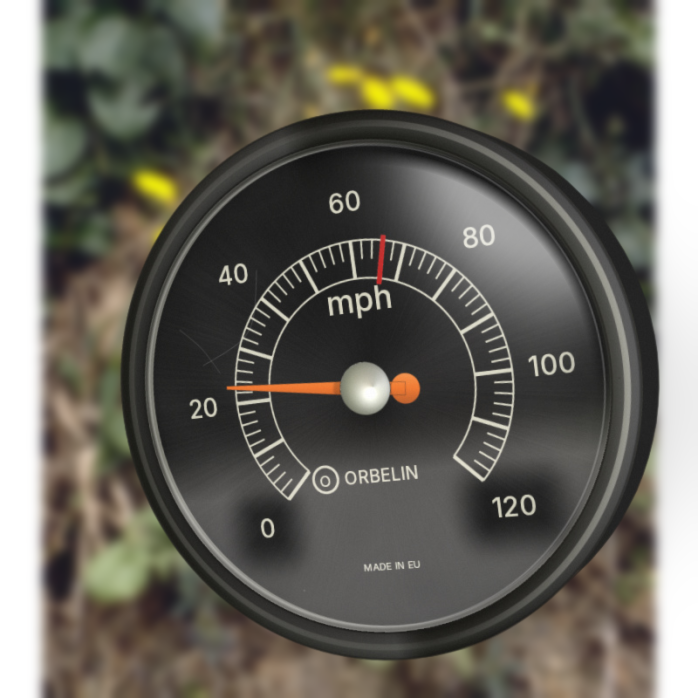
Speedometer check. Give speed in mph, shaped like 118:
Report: 23
